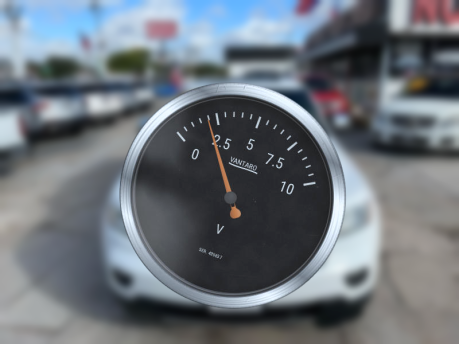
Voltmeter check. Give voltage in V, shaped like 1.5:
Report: 2
